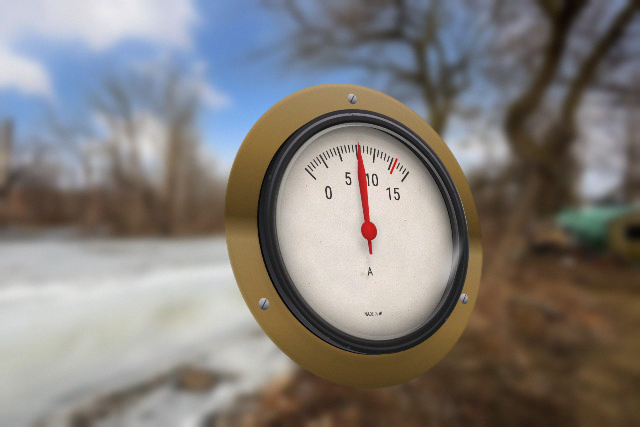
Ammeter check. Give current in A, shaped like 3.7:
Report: 7.5
